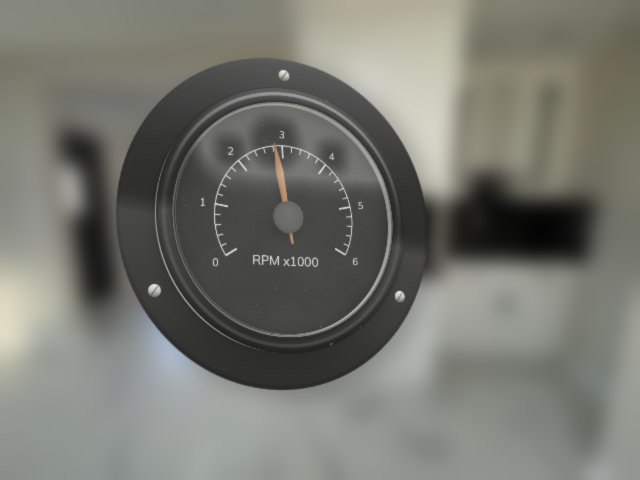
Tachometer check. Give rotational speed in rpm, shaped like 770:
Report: 2800
